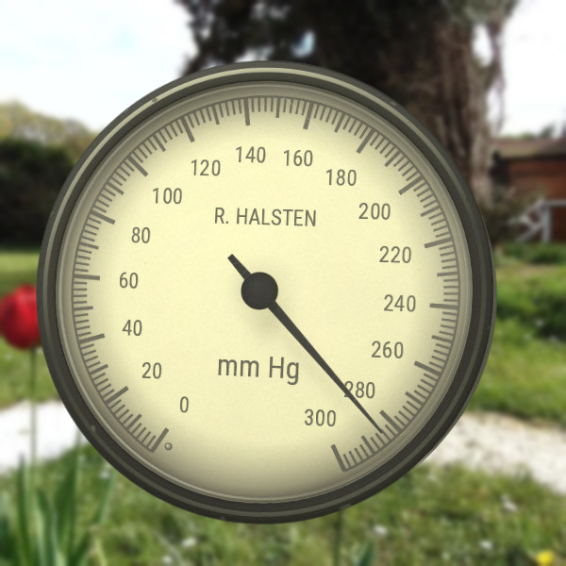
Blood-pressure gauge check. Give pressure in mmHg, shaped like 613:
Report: 284
